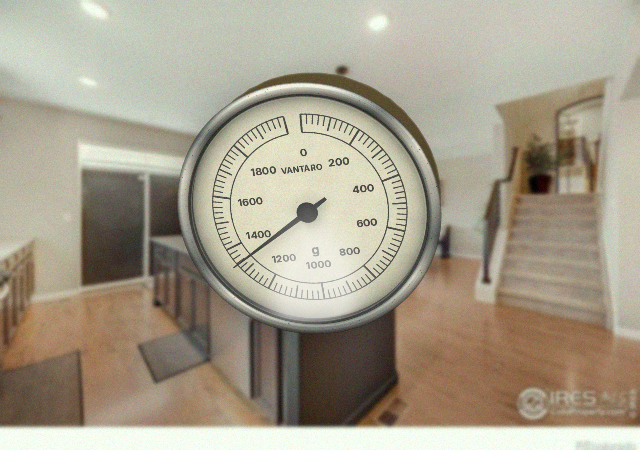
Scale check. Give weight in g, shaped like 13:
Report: 1340
